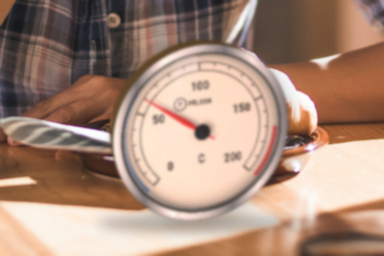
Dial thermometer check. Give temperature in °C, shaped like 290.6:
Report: 60
